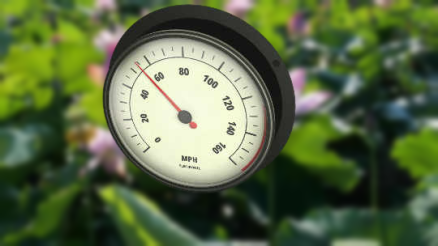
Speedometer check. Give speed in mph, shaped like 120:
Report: 55
